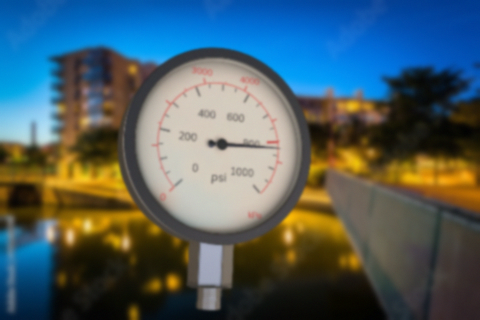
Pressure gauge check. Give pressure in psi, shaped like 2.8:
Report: 825
